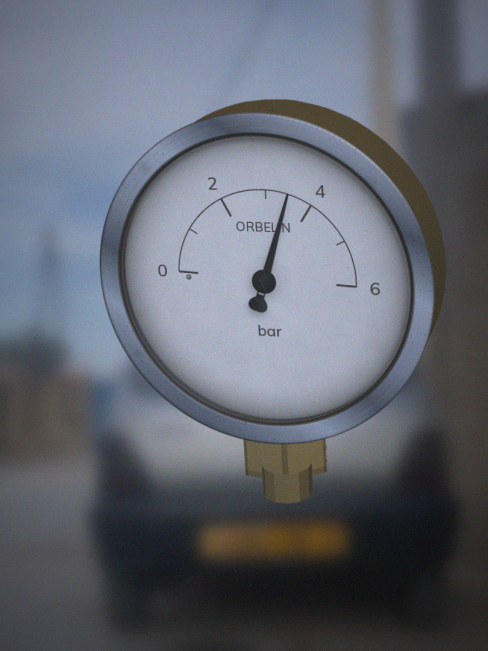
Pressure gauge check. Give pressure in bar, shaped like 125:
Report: 3.5
